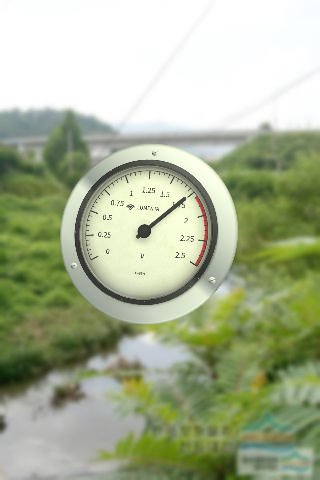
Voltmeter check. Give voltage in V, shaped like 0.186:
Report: 1.75
